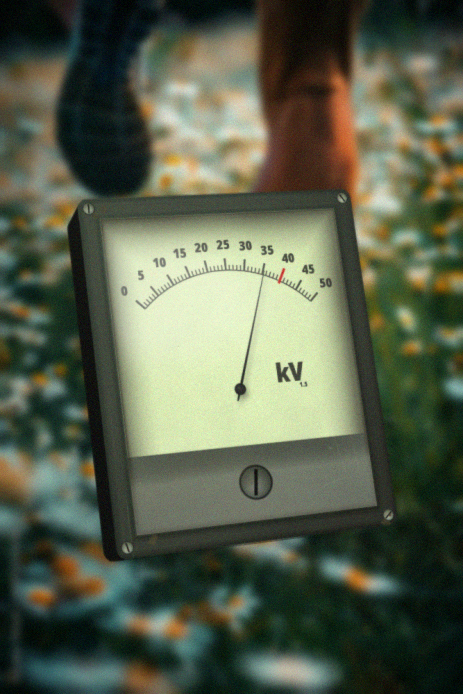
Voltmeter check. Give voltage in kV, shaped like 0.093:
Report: 35
